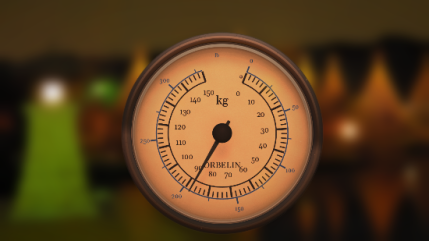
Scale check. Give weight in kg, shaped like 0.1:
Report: 88
